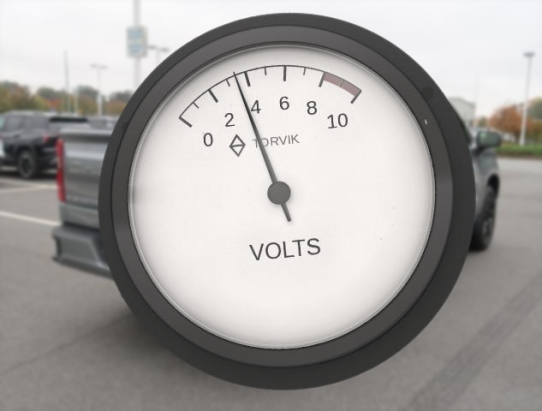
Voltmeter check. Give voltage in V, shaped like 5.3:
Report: 3.5
